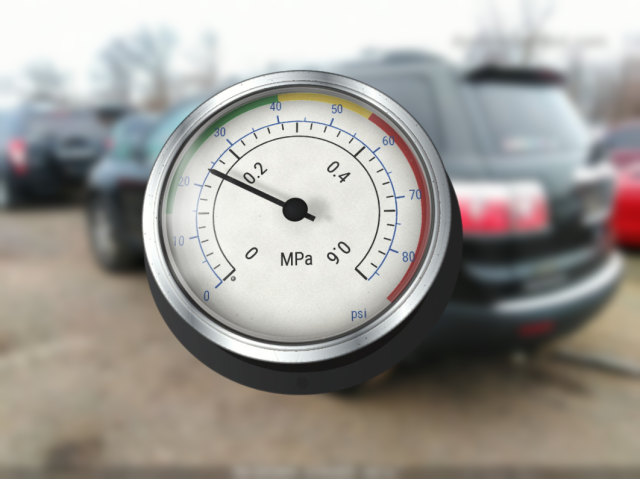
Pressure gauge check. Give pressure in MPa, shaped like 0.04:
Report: 0.16
